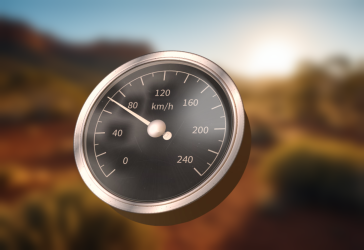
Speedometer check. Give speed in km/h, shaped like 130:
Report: 70
